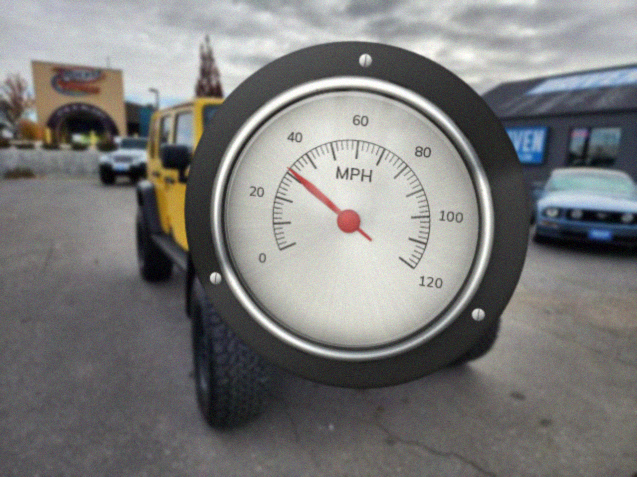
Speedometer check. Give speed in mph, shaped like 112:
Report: 32
